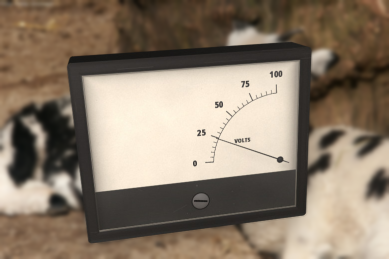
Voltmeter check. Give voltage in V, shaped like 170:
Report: 25
